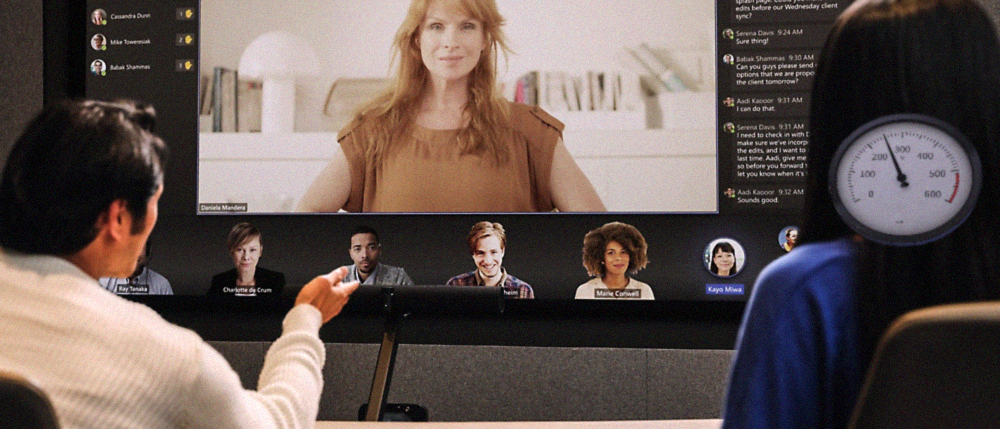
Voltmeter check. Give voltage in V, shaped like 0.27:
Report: 250
